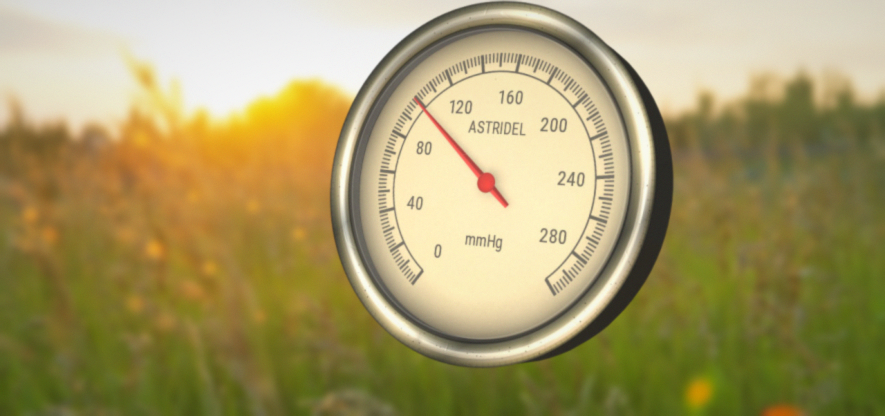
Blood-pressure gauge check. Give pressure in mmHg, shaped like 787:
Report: 100
